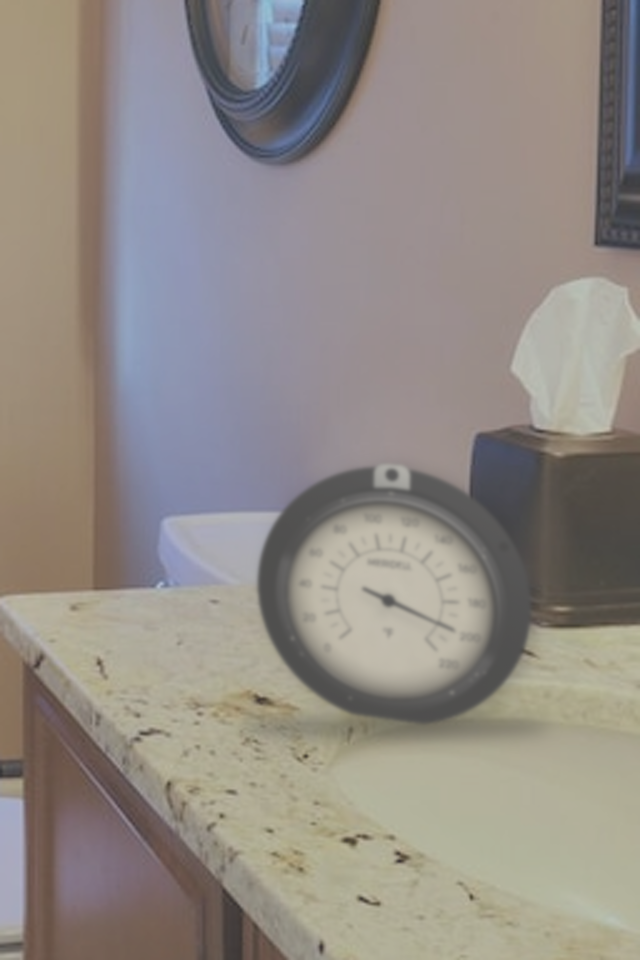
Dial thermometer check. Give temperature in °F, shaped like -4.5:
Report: 200
